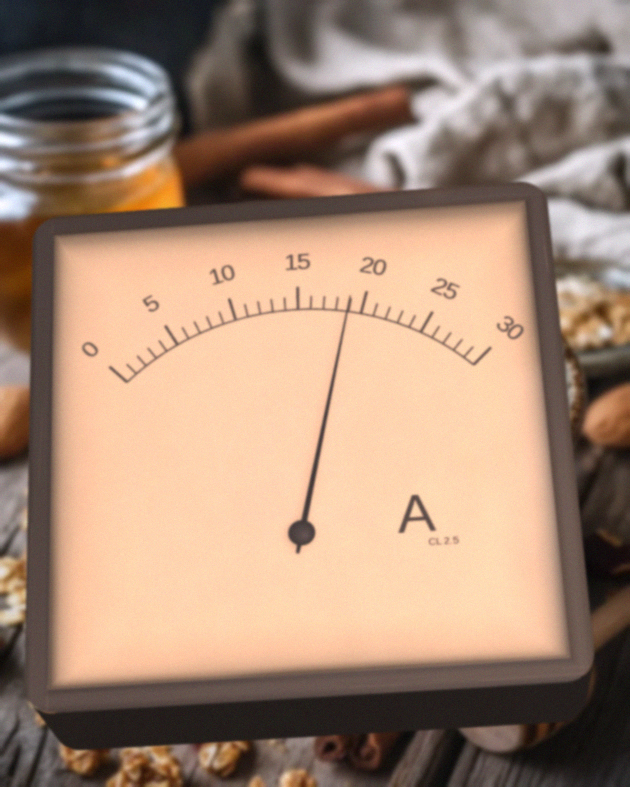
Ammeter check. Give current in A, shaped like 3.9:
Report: 19
